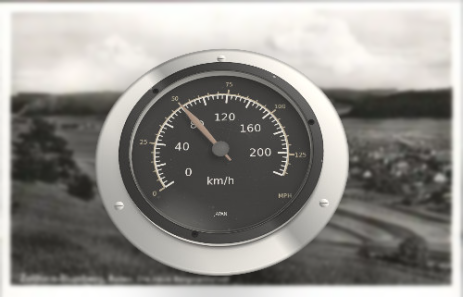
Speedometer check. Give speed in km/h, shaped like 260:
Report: 80
